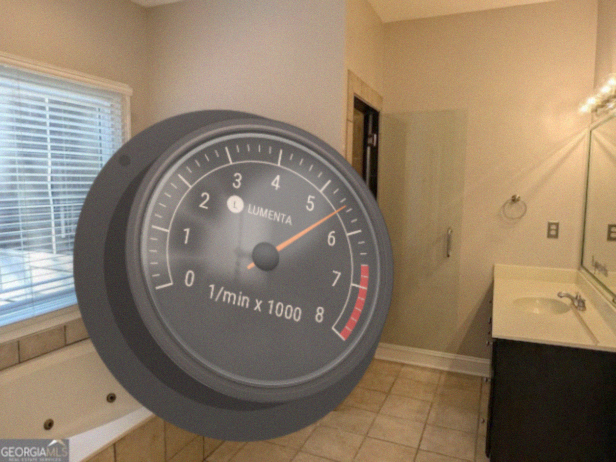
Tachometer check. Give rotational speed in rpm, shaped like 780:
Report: 5500
